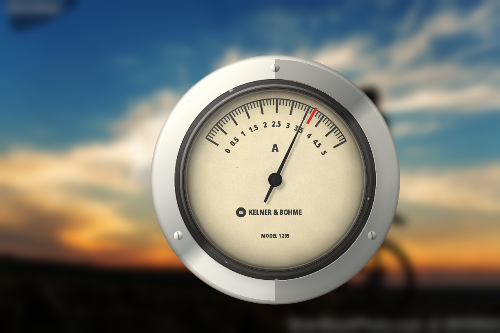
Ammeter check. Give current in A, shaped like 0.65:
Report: 3.5
